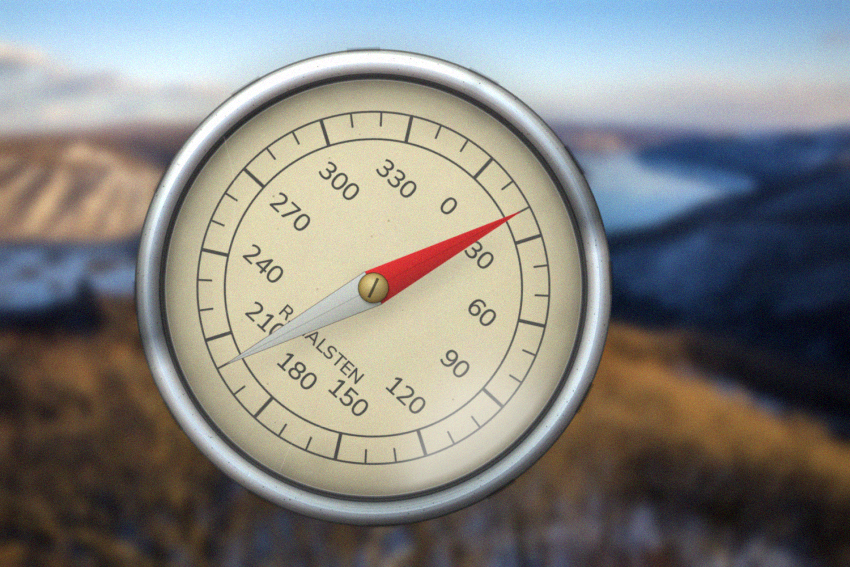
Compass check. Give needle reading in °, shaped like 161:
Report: 20
